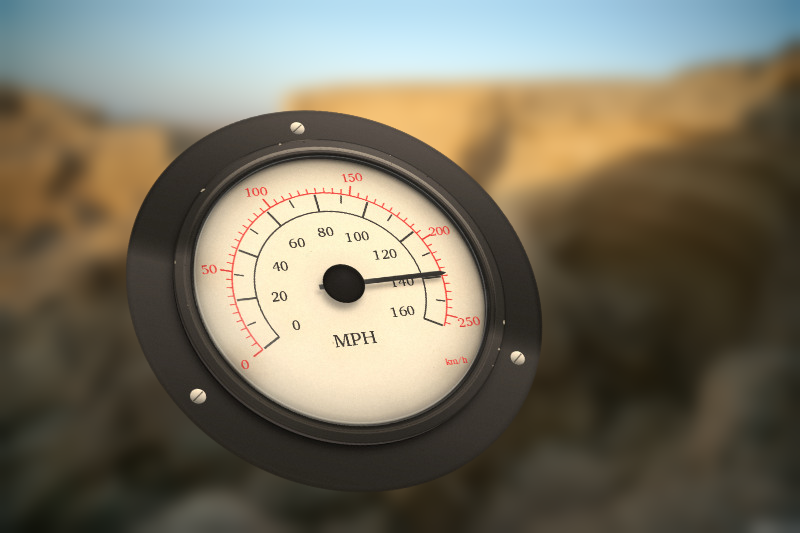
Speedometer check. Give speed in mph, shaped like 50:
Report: 140
